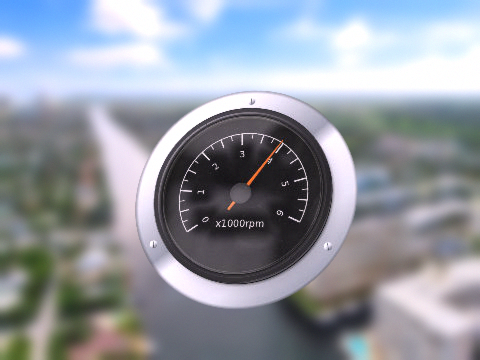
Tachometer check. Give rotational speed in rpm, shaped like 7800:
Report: 4000
